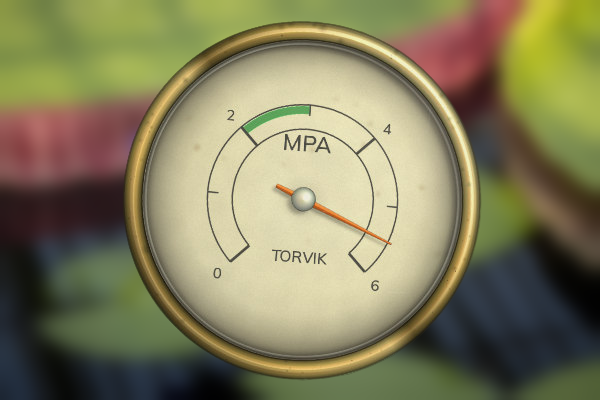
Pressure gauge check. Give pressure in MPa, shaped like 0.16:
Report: 5.5
